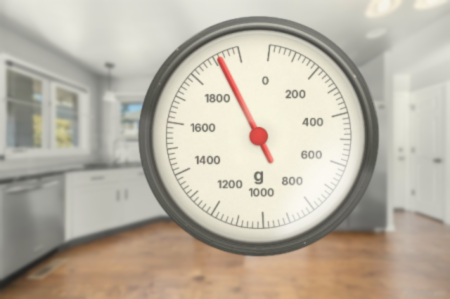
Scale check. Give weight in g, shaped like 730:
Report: 1920
